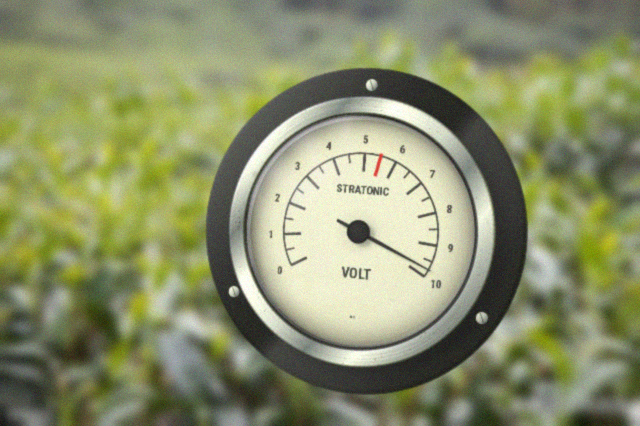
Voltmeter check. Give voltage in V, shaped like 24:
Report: 9.75
